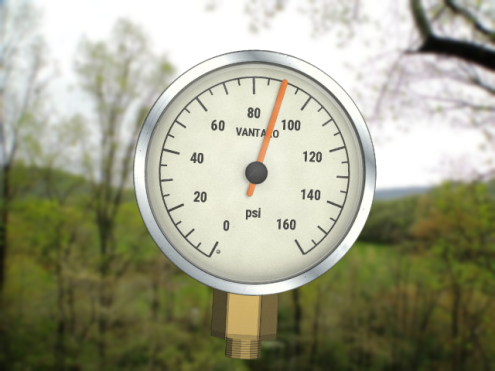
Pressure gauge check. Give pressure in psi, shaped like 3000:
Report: 90
